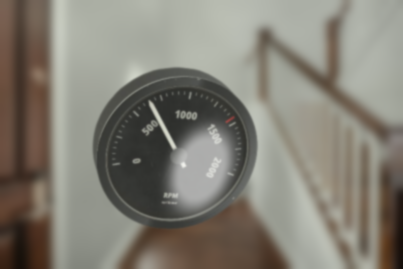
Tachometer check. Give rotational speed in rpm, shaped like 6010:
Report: 650
